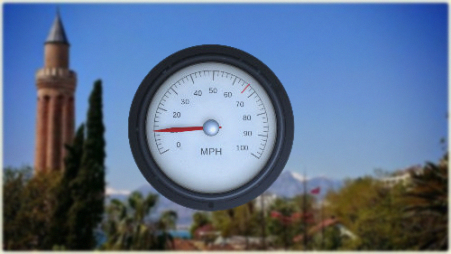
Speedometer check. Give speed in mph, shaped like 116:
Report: 10
